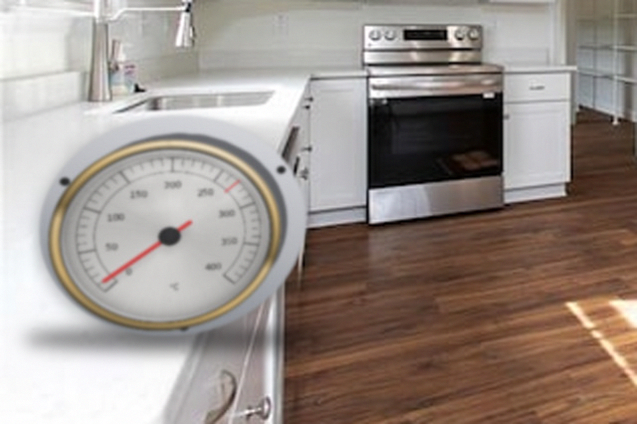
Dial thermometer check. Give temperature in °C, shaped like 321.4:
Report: 10
